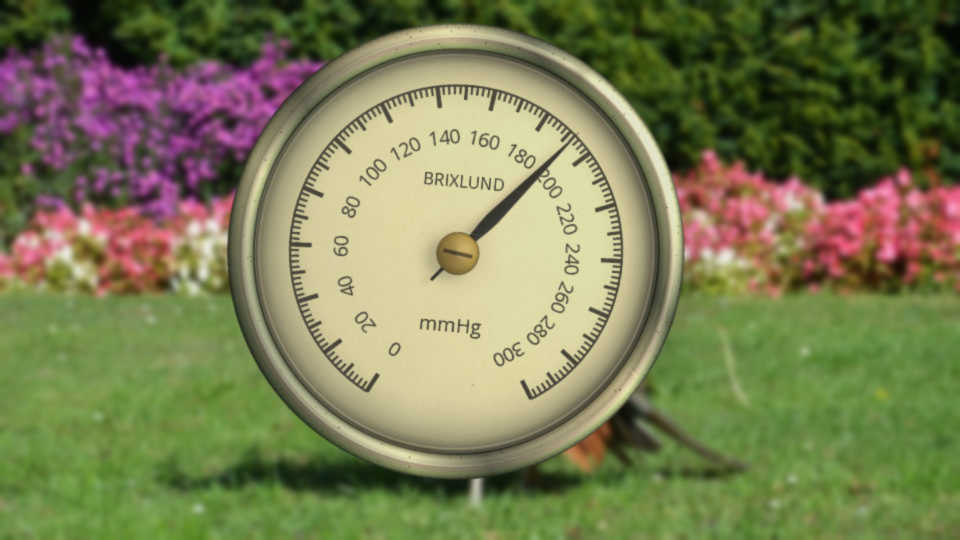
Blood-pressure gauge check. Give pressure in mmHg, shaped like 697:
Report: 192
